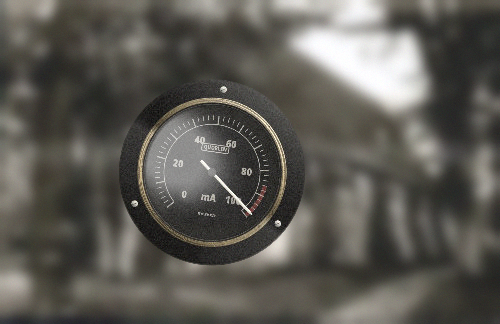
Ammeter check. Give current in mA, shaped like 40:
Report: 98
